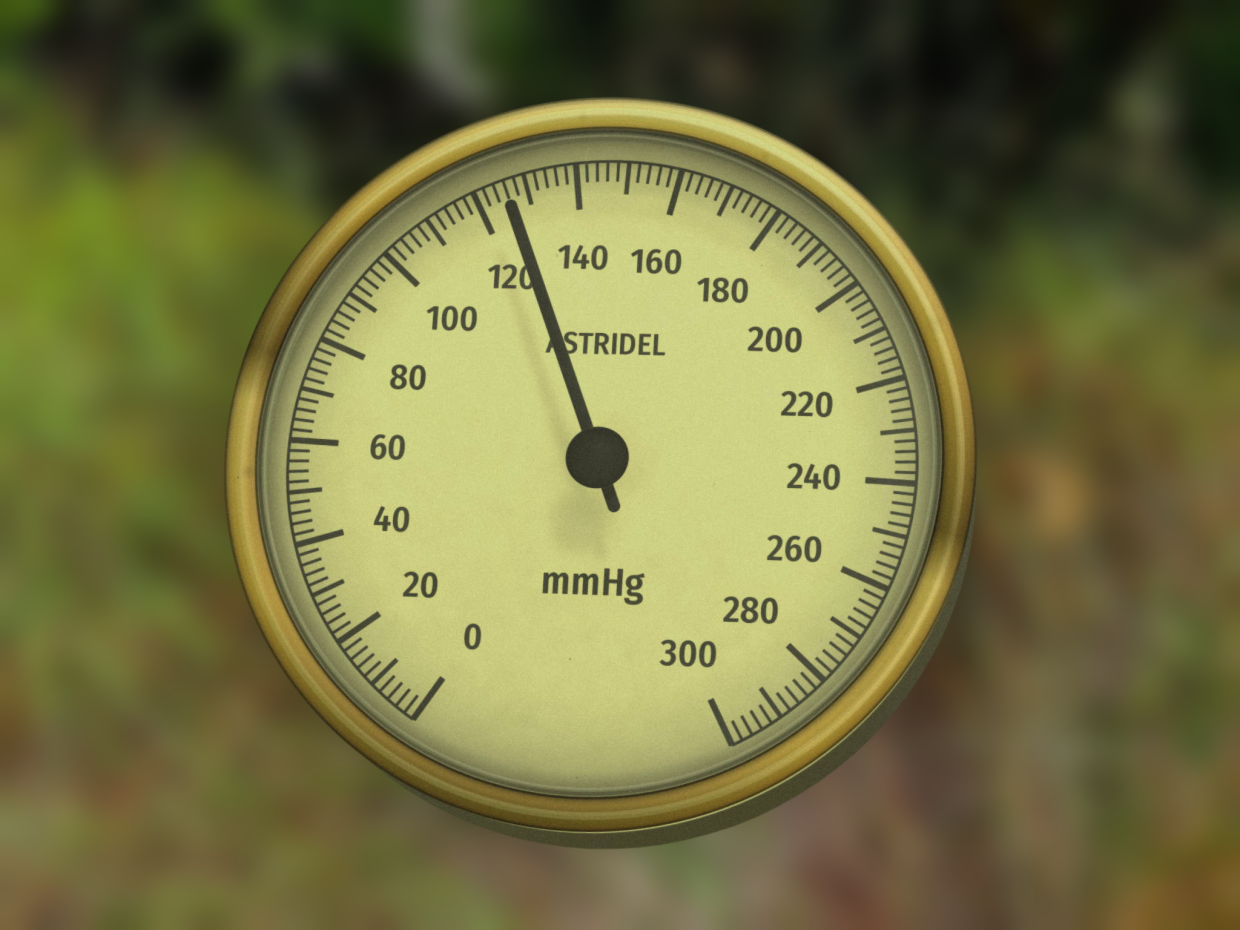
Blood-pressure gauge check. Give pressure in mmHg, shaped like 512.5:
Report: 126
